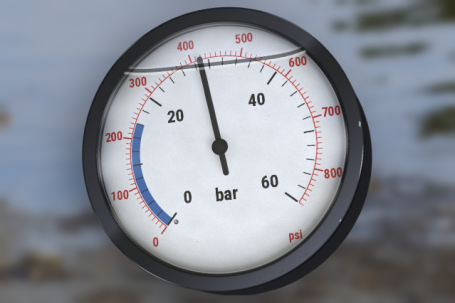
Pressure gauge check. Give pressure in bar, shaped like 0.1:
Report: 29
